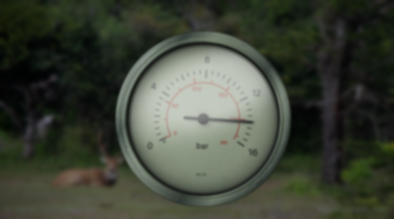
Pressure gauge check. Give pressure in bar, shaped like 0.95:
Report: 14
